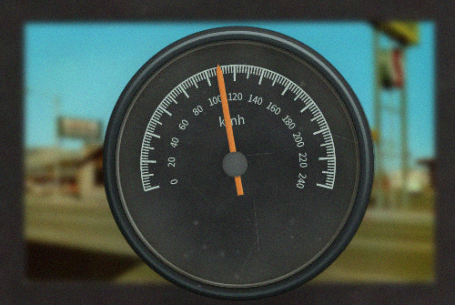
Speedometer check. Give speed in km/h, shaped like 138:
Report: 110
